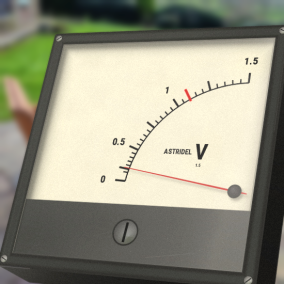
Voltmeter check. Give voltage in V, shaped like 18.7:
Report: 0.25
